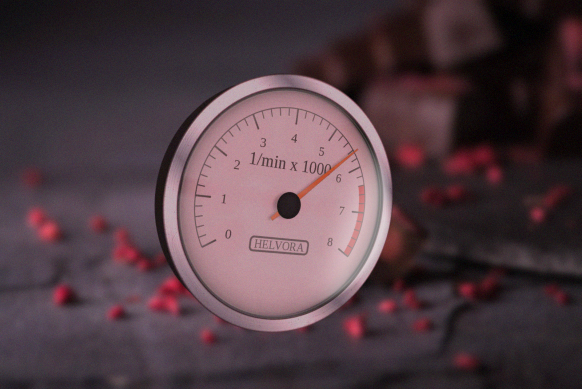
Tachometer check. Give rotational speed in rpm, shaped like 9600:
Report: 5600
